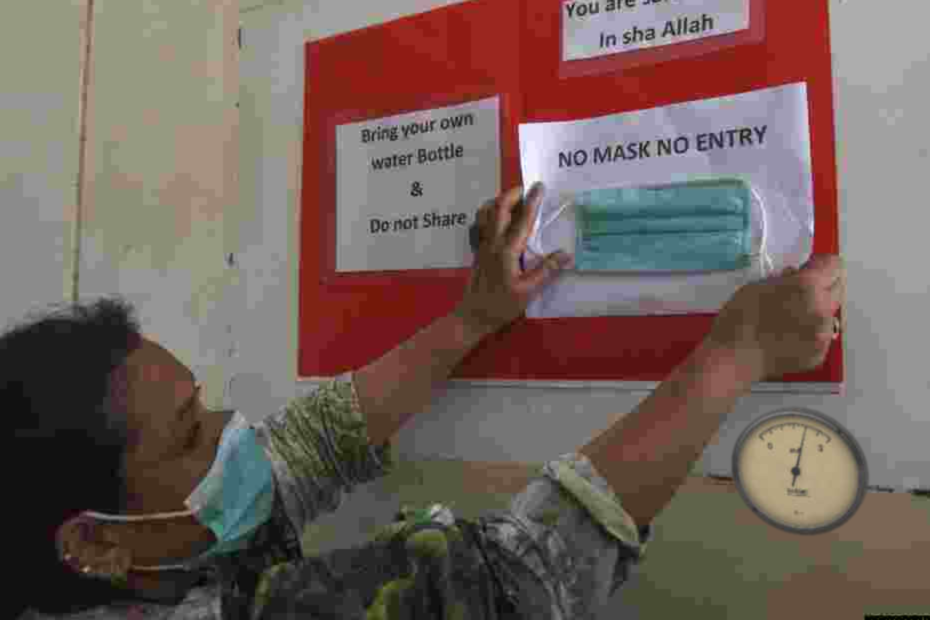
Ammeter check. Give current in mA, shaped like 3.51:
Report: 2
